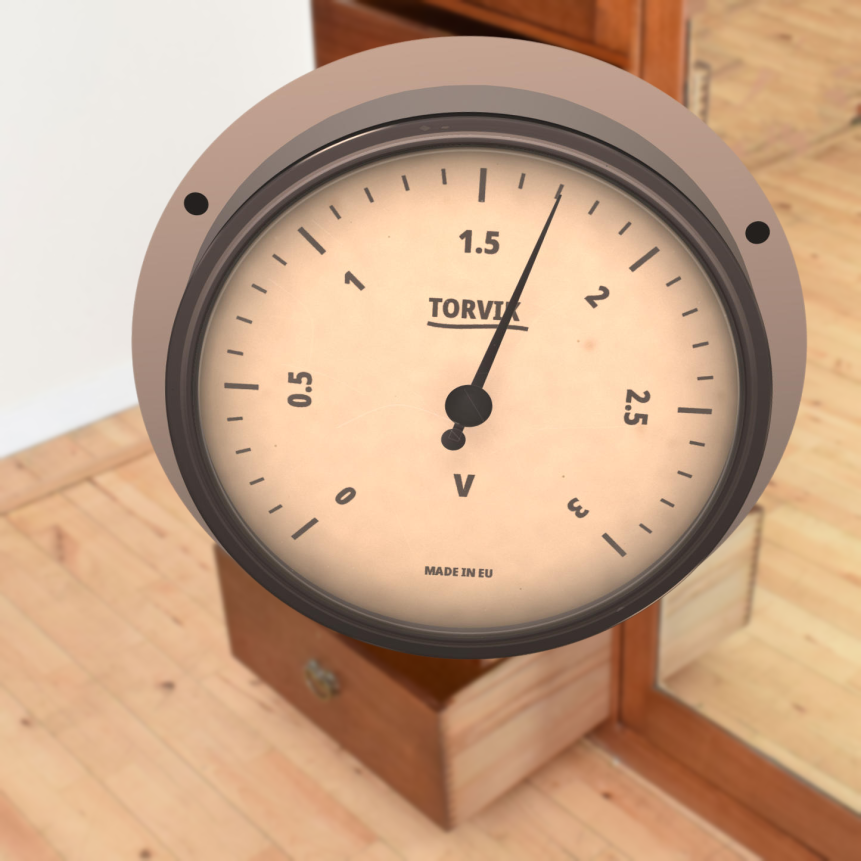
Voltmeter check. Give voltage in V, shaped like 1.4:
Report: 1.7
